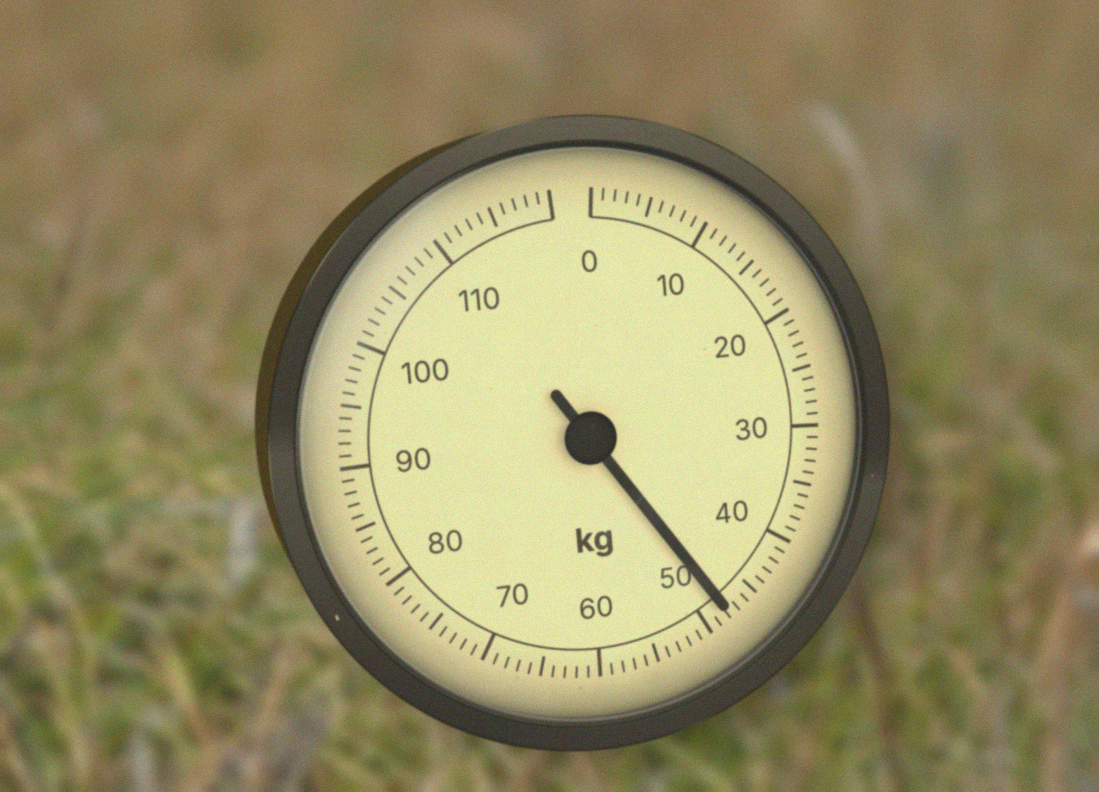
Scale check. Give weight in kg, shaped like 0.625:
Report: 48
